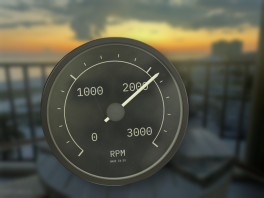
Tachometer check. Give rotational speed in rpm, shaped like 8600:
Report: 2100
